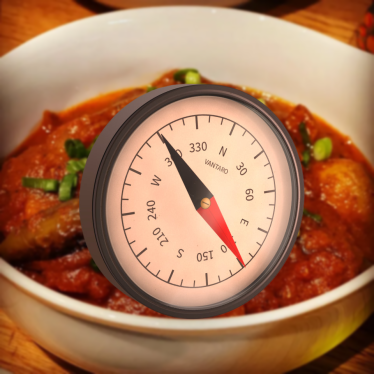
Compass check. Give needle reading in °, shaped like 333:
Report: 120
